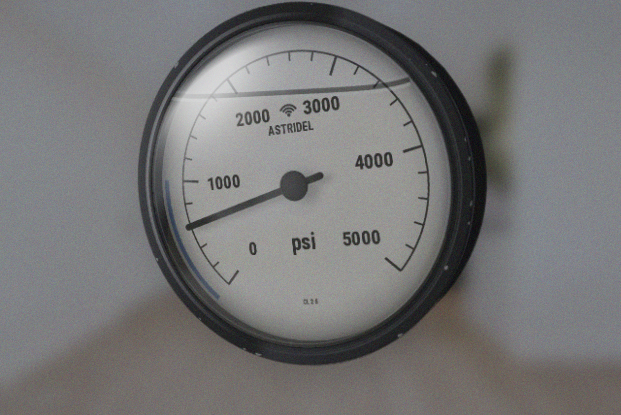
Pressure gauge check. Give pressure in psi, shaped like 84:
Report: 600
